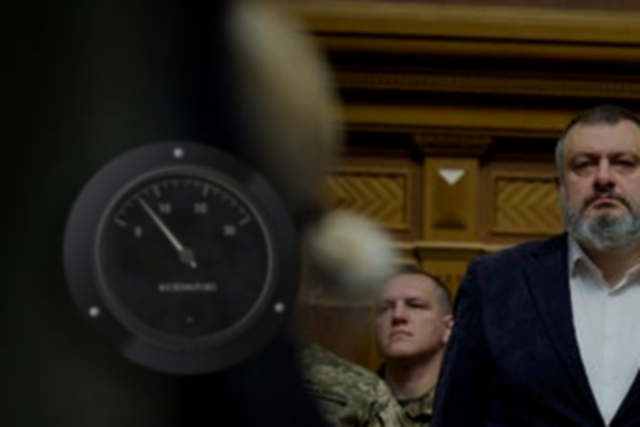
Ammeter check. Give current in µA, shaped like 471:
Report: 6
